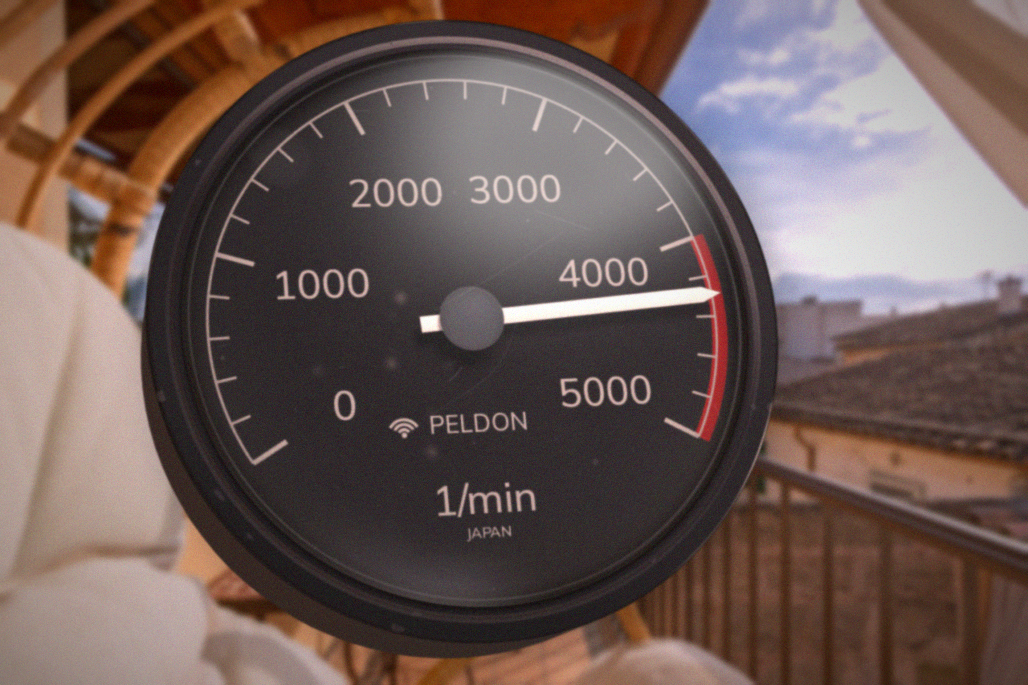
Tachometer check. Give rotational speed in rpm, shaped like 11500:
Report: 4300
